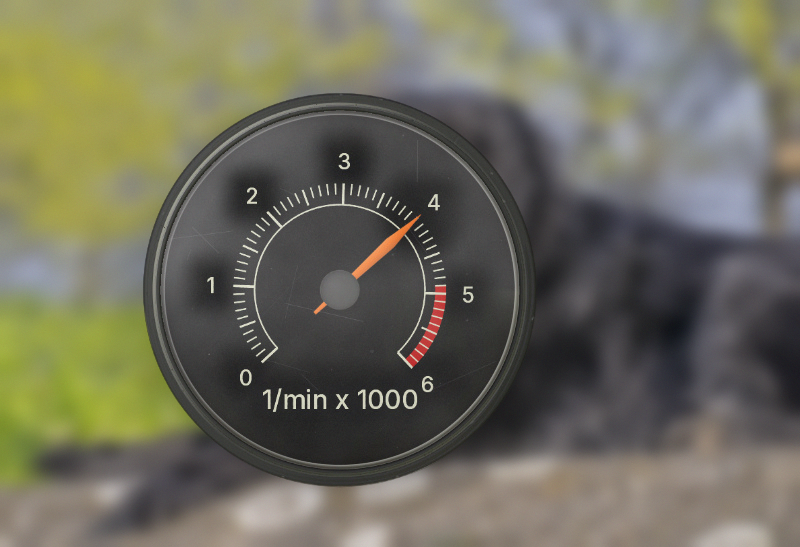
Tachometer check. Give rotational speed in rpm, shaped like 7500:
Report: 4000
